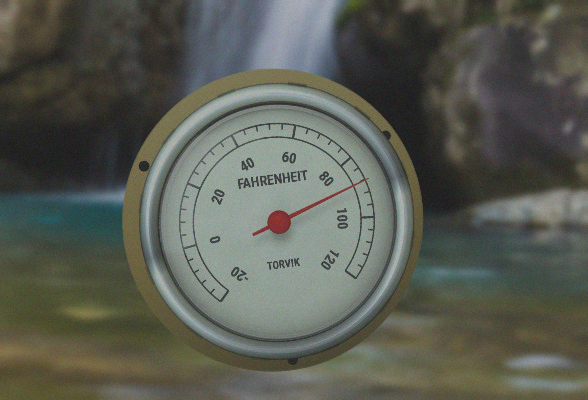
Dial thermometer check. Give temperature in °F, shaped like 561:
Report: 88
